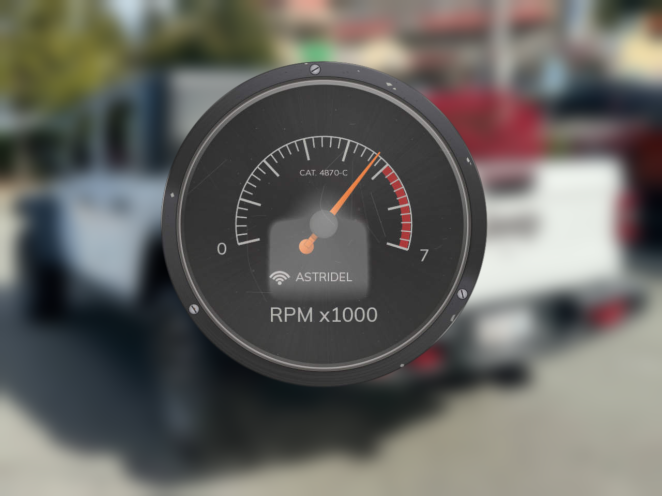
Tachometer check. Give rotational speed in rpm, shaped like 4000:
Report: 4700
